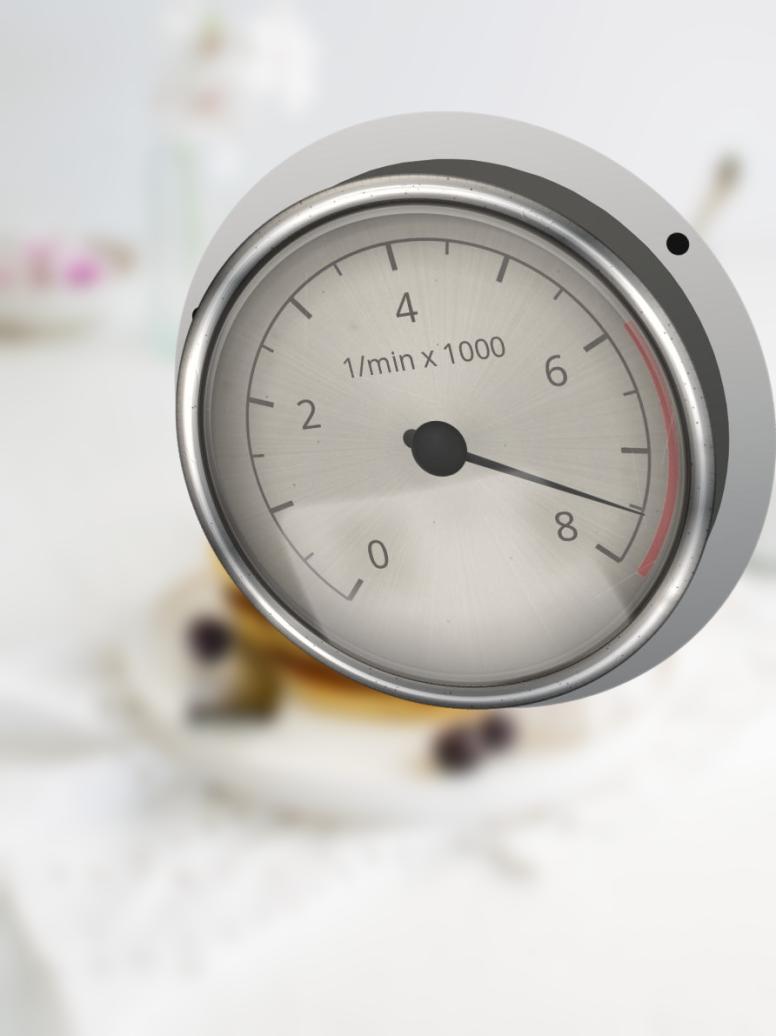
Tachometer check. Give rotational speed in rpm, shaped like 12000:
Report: 7500
